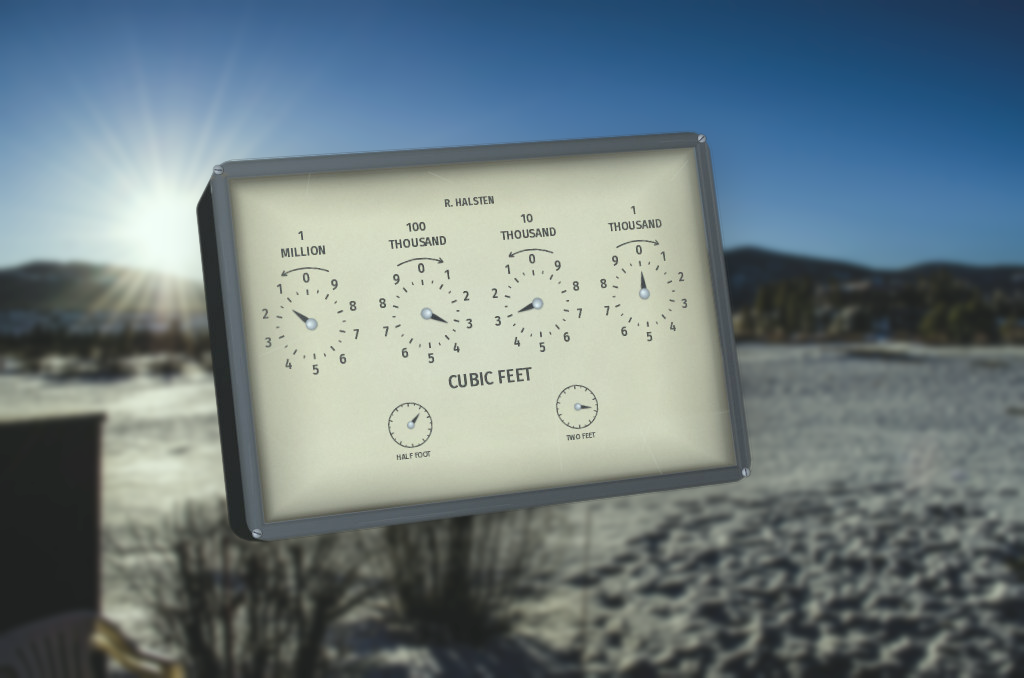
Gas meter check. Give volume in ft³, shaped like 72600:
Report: 133000
